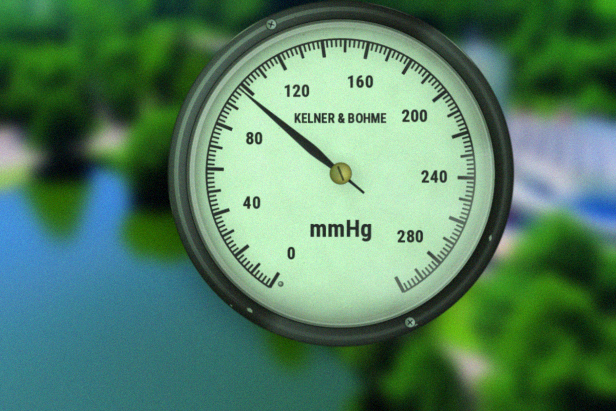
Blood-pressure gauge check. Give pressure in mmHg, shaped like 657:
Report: 98
